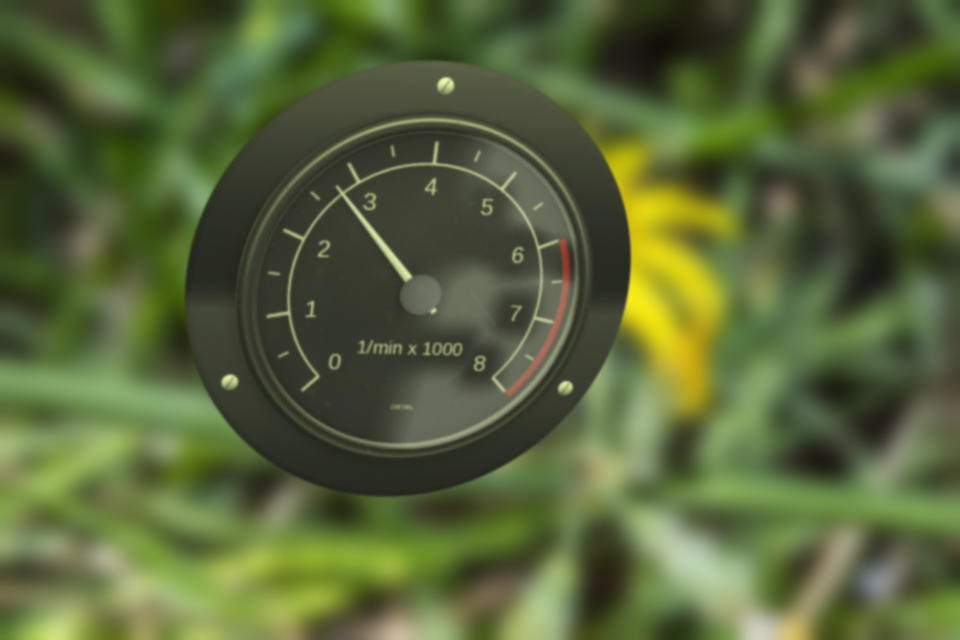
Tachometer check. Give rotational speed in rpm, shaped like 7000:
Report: 2750
